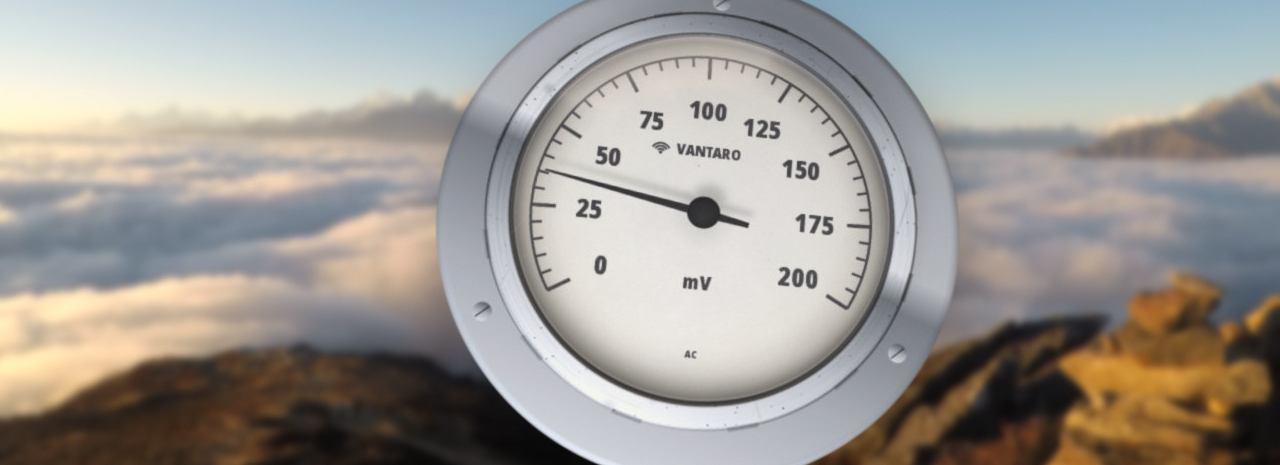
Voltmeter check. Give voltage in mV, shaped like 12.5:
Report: 35
